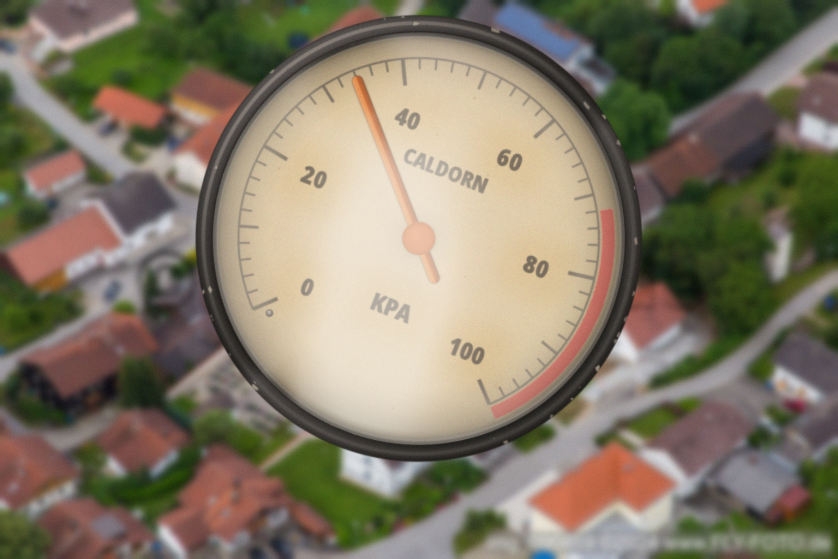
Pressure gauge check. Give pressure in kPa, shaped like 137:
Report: 34
